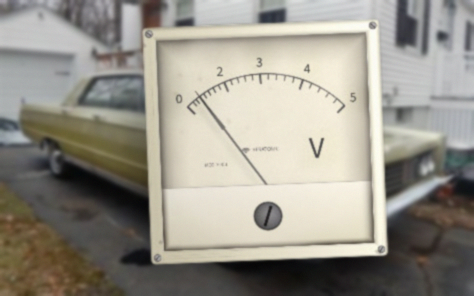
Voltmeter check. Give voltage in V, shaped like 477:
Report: 1
